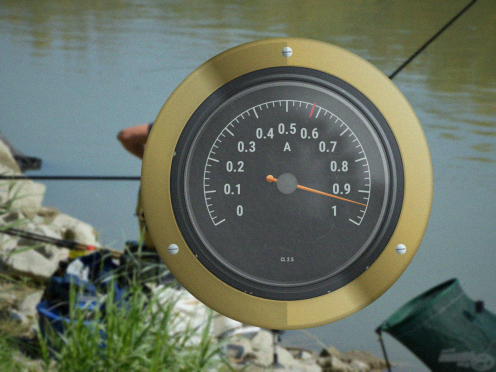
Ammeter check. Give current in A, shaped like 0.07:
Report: 0.94
